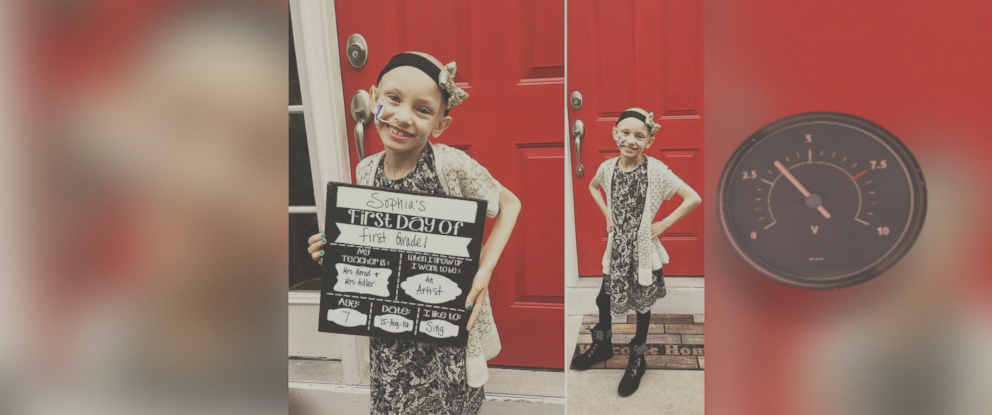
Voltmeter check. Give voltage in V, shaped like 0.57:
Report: 3.5
